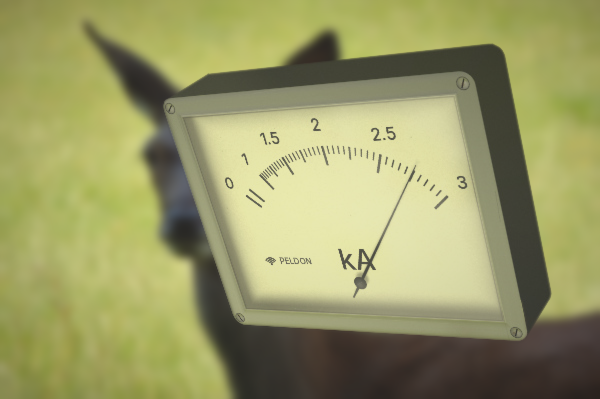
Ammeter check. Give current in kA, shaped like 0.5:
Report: 2.75
